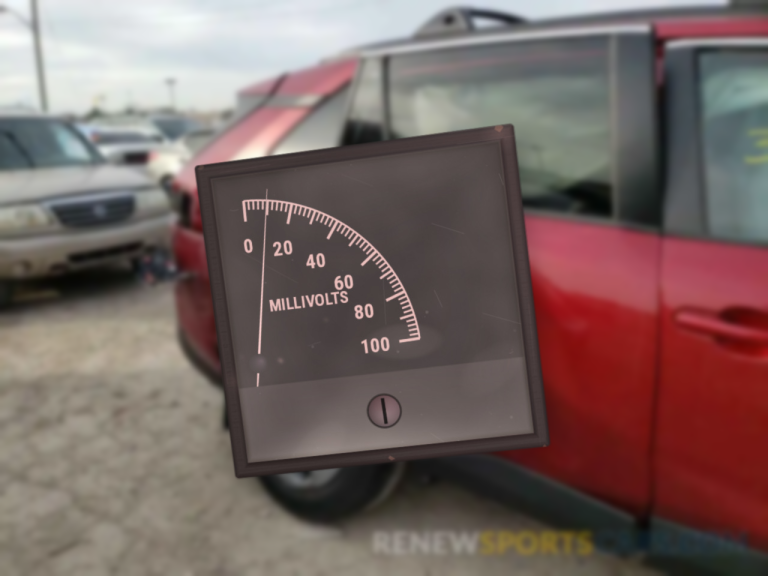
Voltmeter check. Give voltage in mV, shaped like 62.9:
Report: 10
